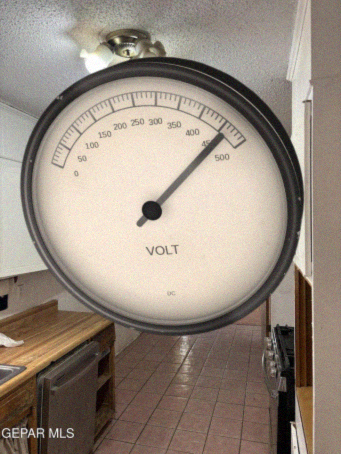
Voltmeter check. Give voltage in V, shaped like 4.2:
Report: 460
